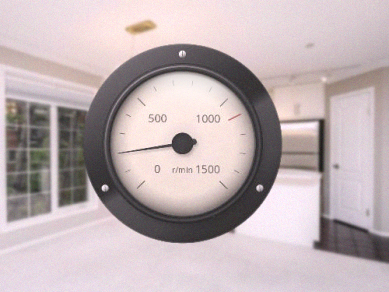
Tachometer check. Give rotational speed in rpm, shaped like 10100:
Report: 200
